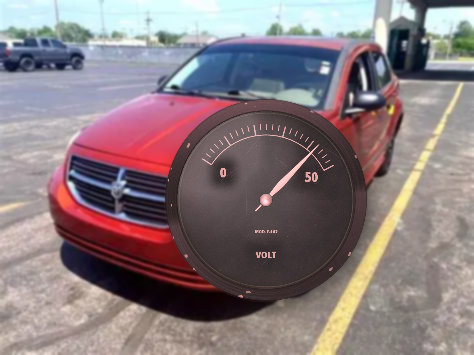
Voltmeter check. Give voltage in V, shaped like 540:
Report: 42
